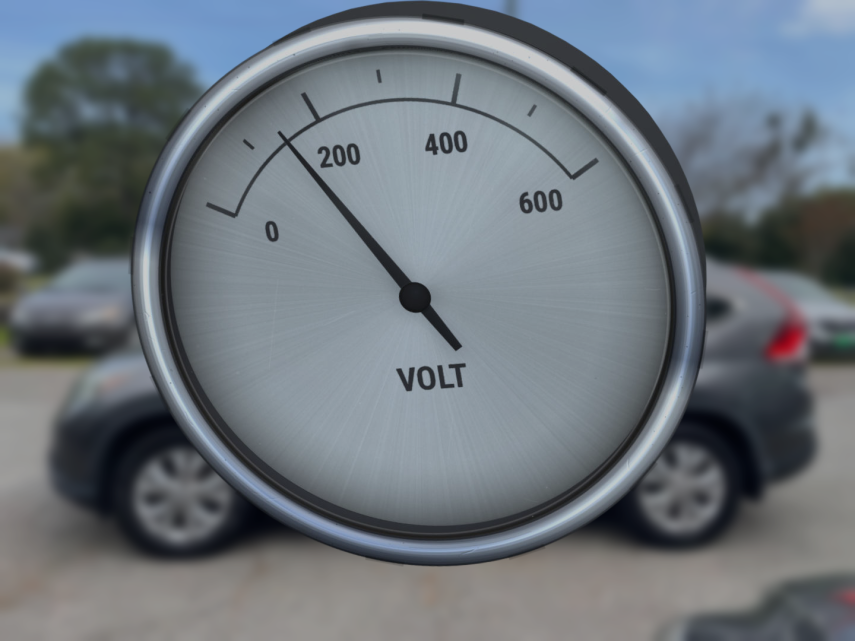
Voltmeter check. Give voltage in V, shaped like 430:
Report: 150
